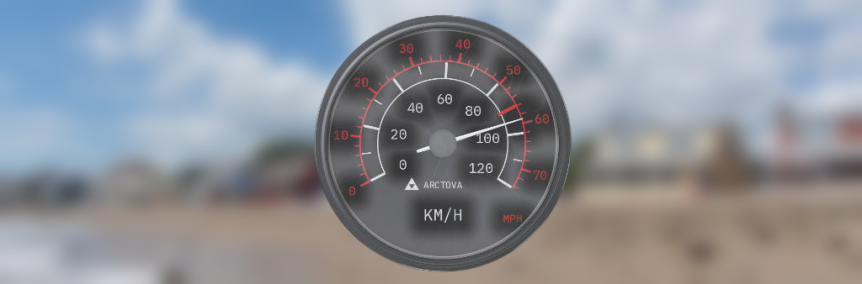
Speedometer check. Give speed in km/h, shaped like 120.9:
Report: 95
